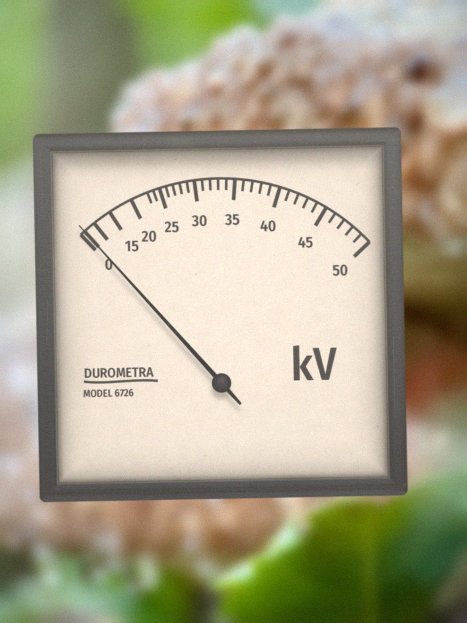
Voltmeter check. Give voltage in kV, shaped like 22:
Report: 5
